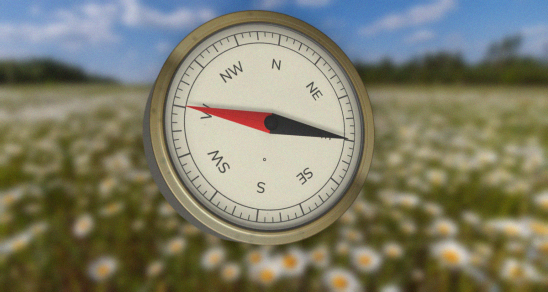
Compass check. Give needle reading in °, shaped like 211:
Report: 270
